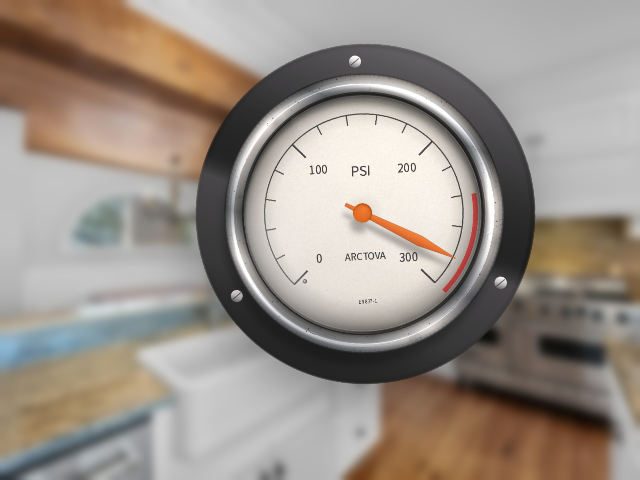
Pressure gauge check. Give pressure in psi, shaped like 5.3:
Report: 280
